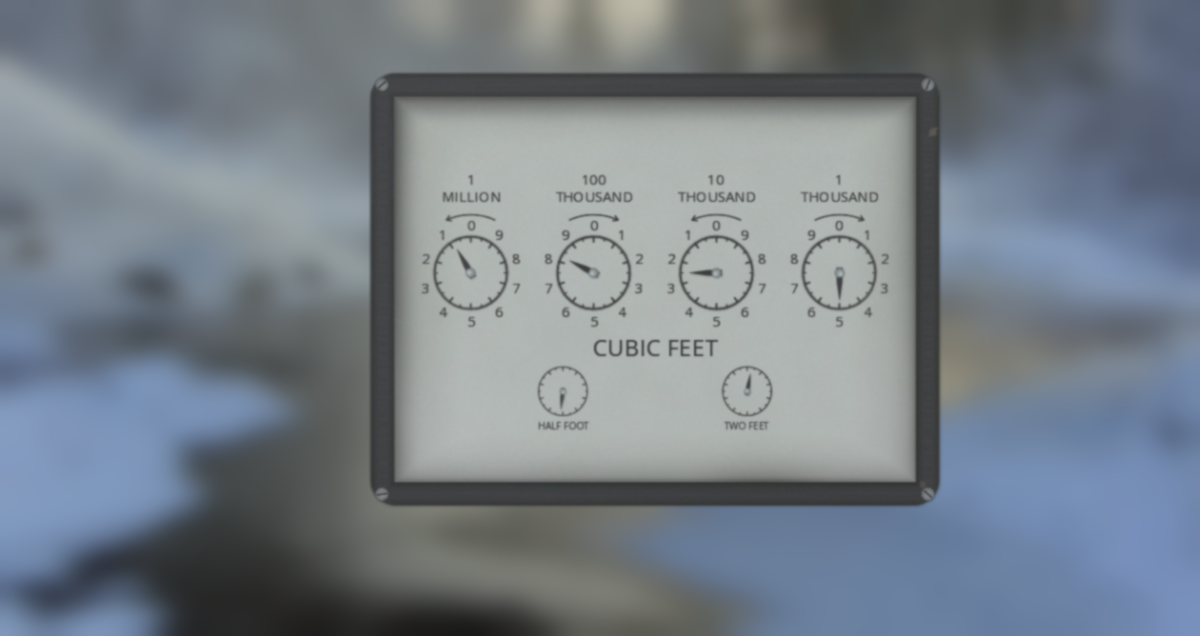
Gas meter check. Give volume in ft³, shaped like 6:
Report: 82500
